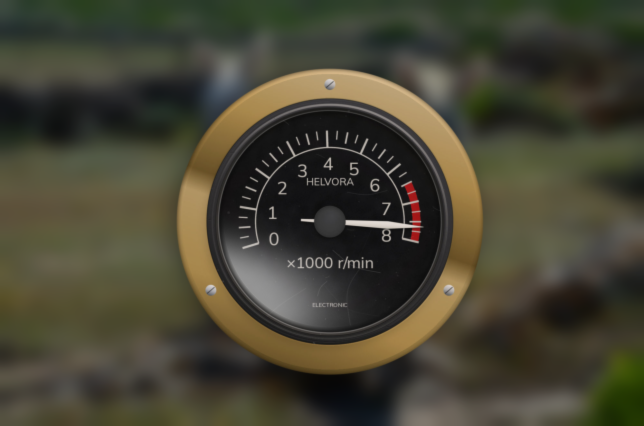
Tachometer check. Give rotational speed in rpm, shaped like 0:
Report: 7625
